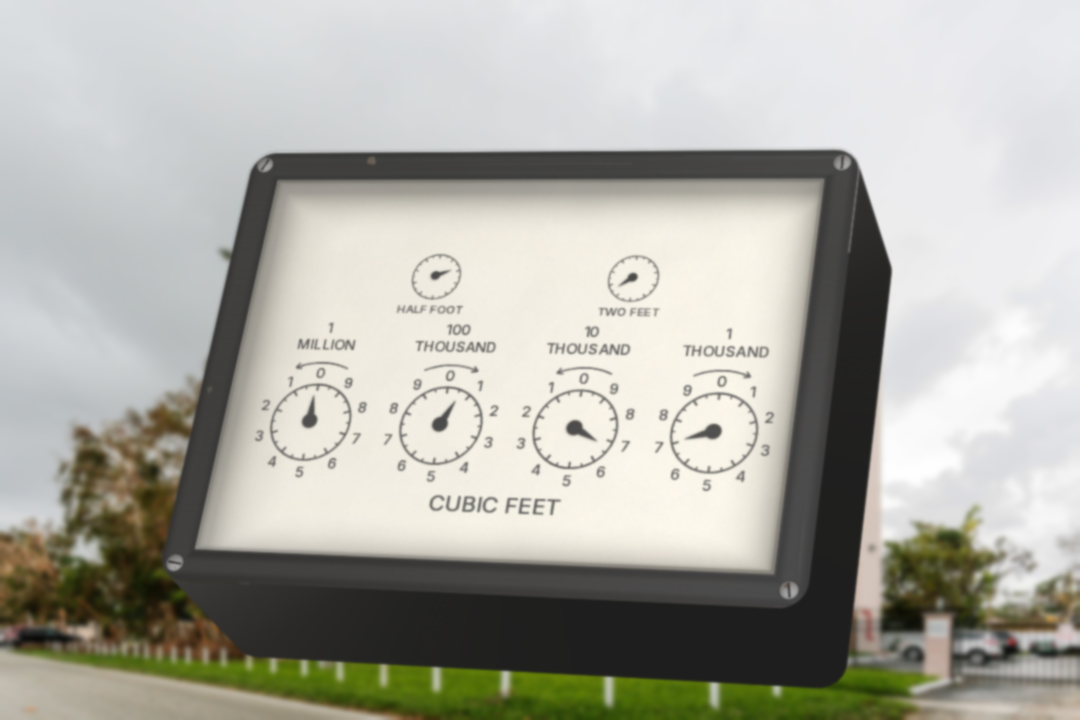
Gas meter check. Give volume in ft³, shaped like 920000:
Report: 6700
